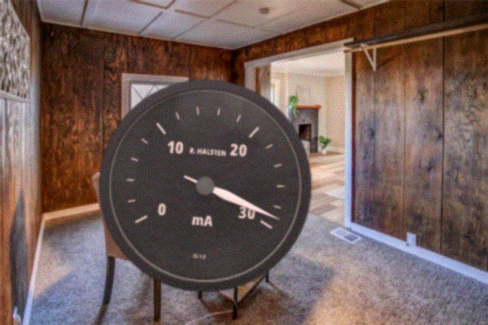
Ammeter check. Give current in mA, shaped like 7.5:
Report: 29
